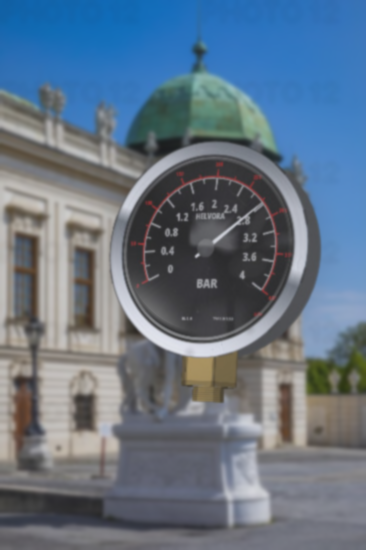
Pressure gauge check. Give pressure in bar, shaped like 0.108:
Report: 2.8
